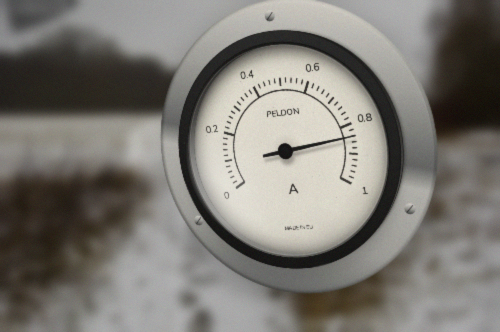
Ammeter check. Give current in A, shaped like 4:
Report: 0.84
